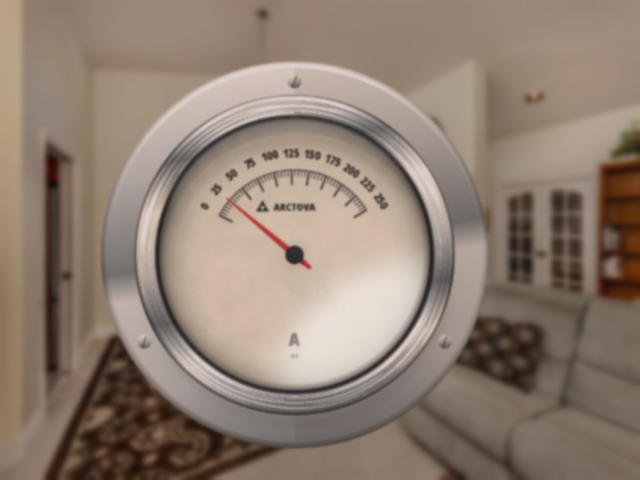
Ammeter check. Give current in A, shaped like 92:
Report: 25
